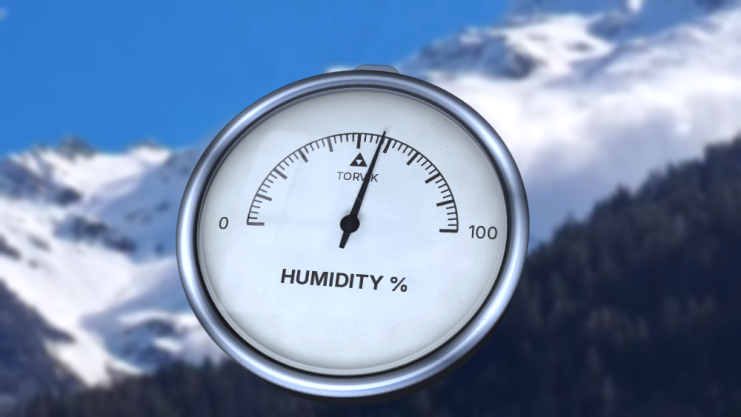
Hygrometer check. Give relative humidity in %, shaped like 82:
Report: 58
